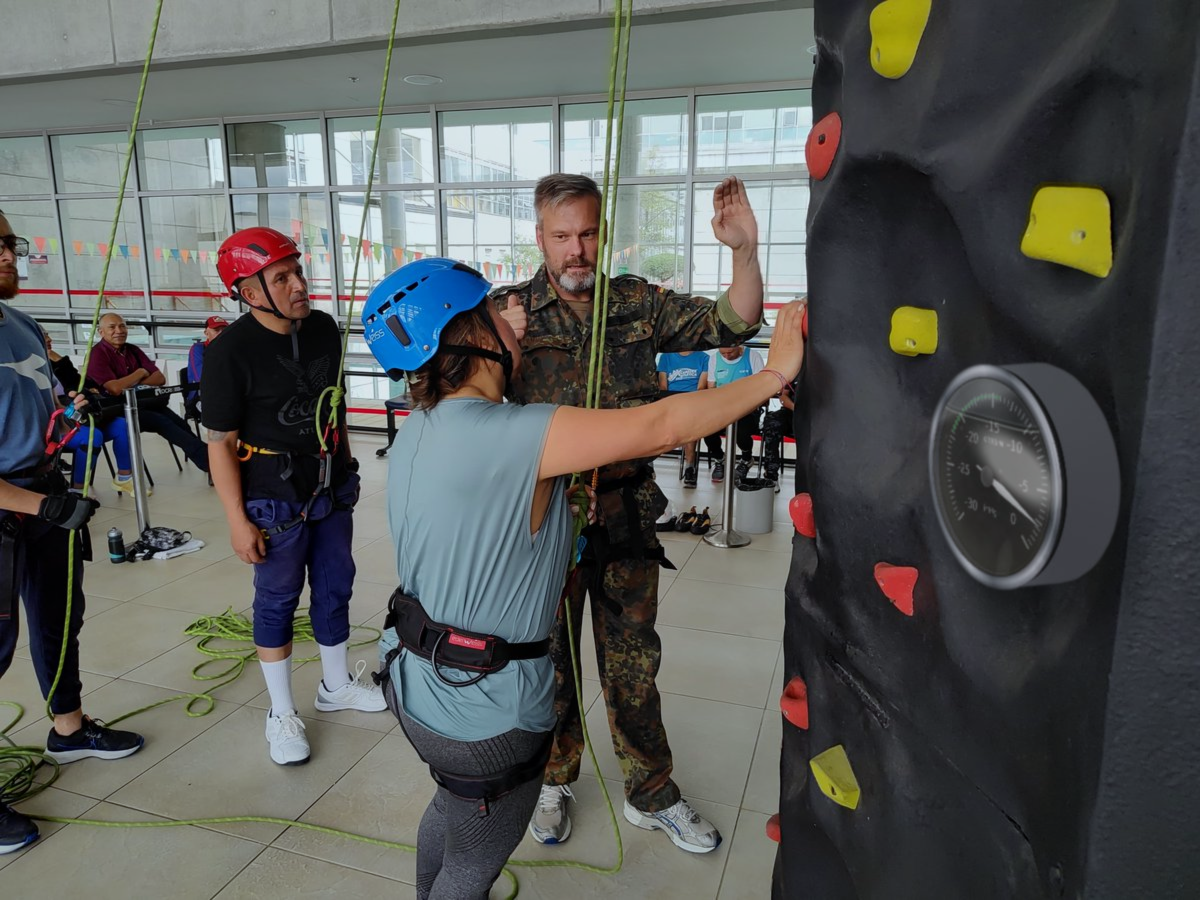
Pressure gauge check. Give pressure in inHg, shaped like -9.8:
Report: -2.5
